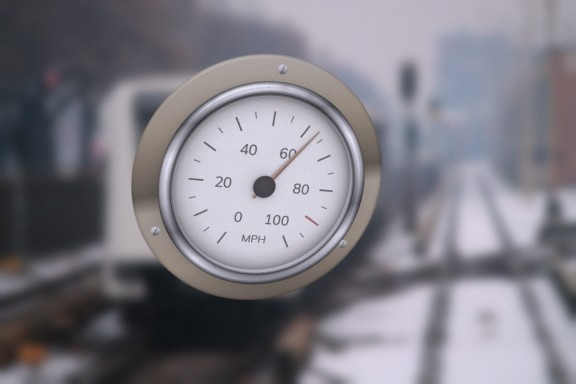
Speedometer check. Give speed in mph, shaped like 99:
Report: 62.5
